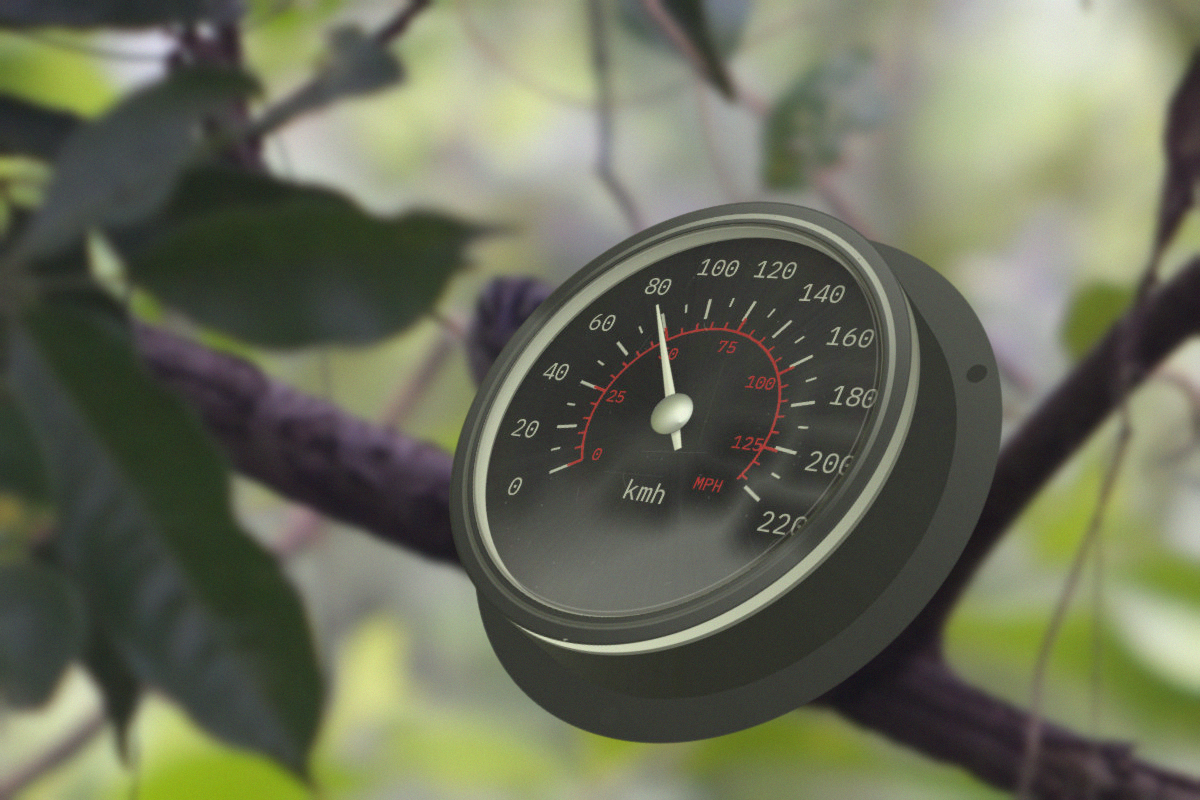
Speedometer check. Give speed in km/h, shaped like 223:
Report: 80
